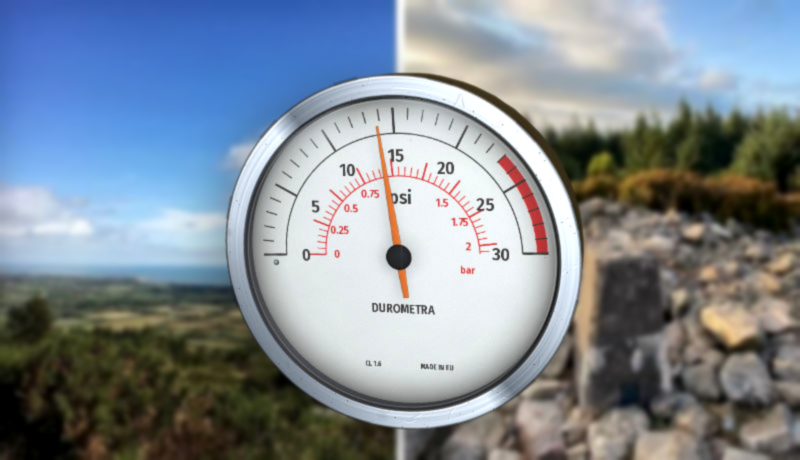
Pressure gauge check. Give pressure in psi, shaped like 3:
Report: 14
